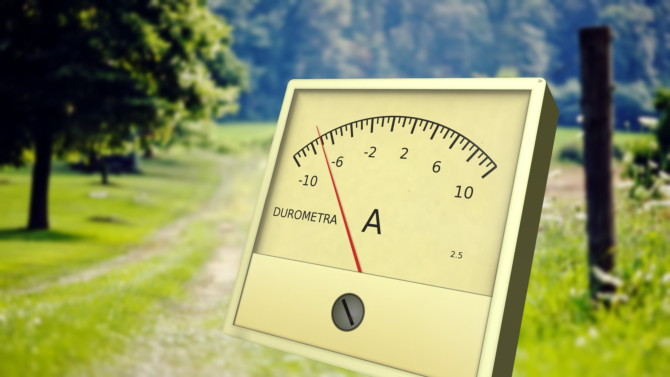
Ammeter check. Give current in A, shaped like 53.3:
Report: -7
